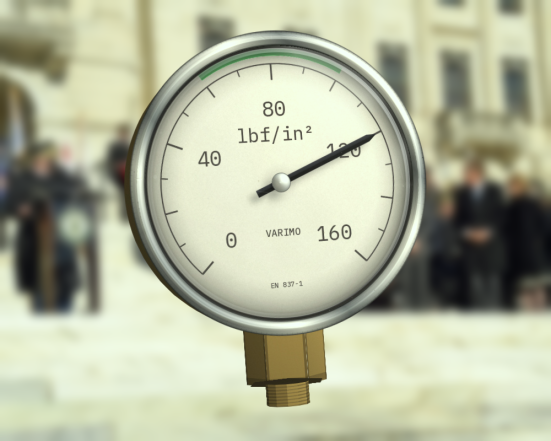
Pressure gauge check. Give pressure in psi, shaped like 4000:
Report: 120
